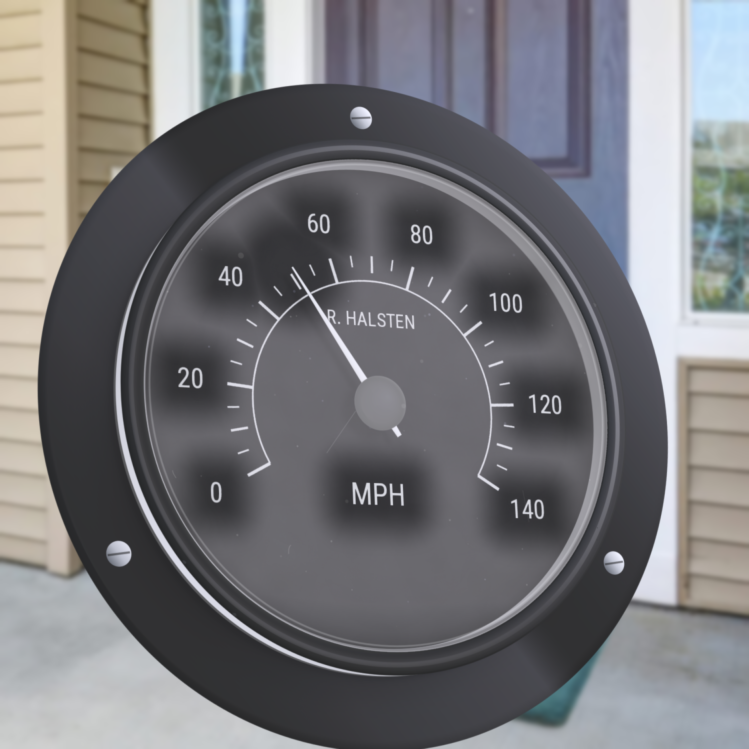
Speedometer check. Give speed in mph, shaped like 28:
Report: 50
